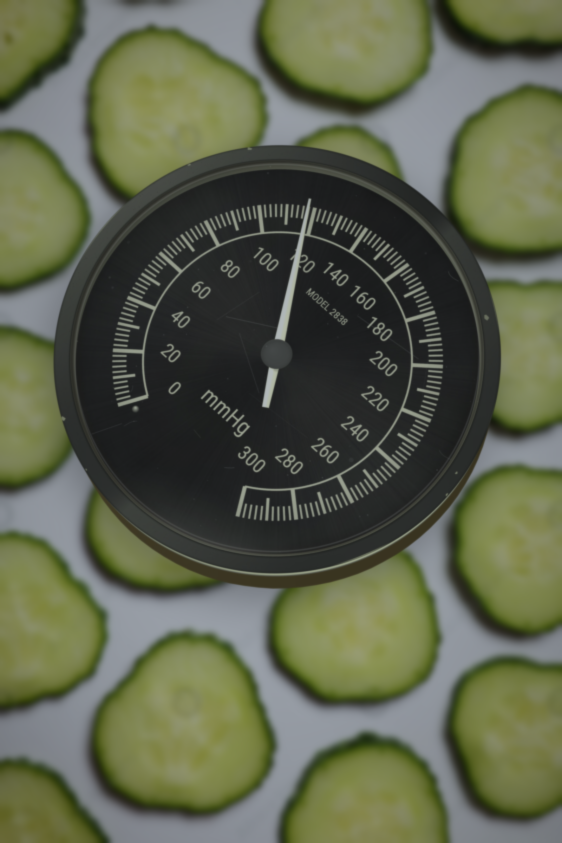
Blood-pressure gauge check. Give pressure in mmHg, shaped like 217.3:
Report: 118
